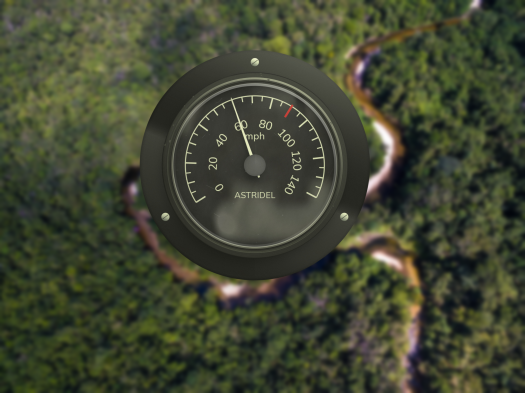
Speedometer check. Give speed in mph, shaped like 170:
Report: 60
